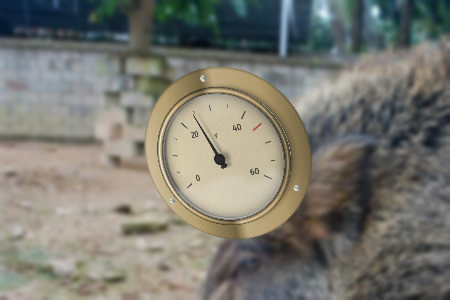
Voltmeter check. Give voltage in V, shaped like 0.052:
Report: 25
